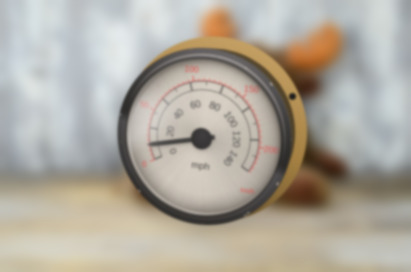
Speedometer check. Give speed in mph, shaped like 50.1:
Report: 10
